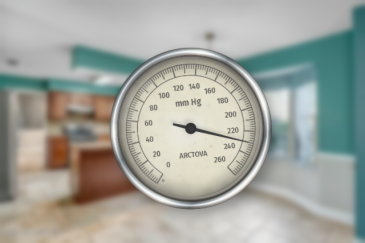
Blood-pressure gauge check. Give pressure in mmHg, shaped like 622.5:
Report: 230
